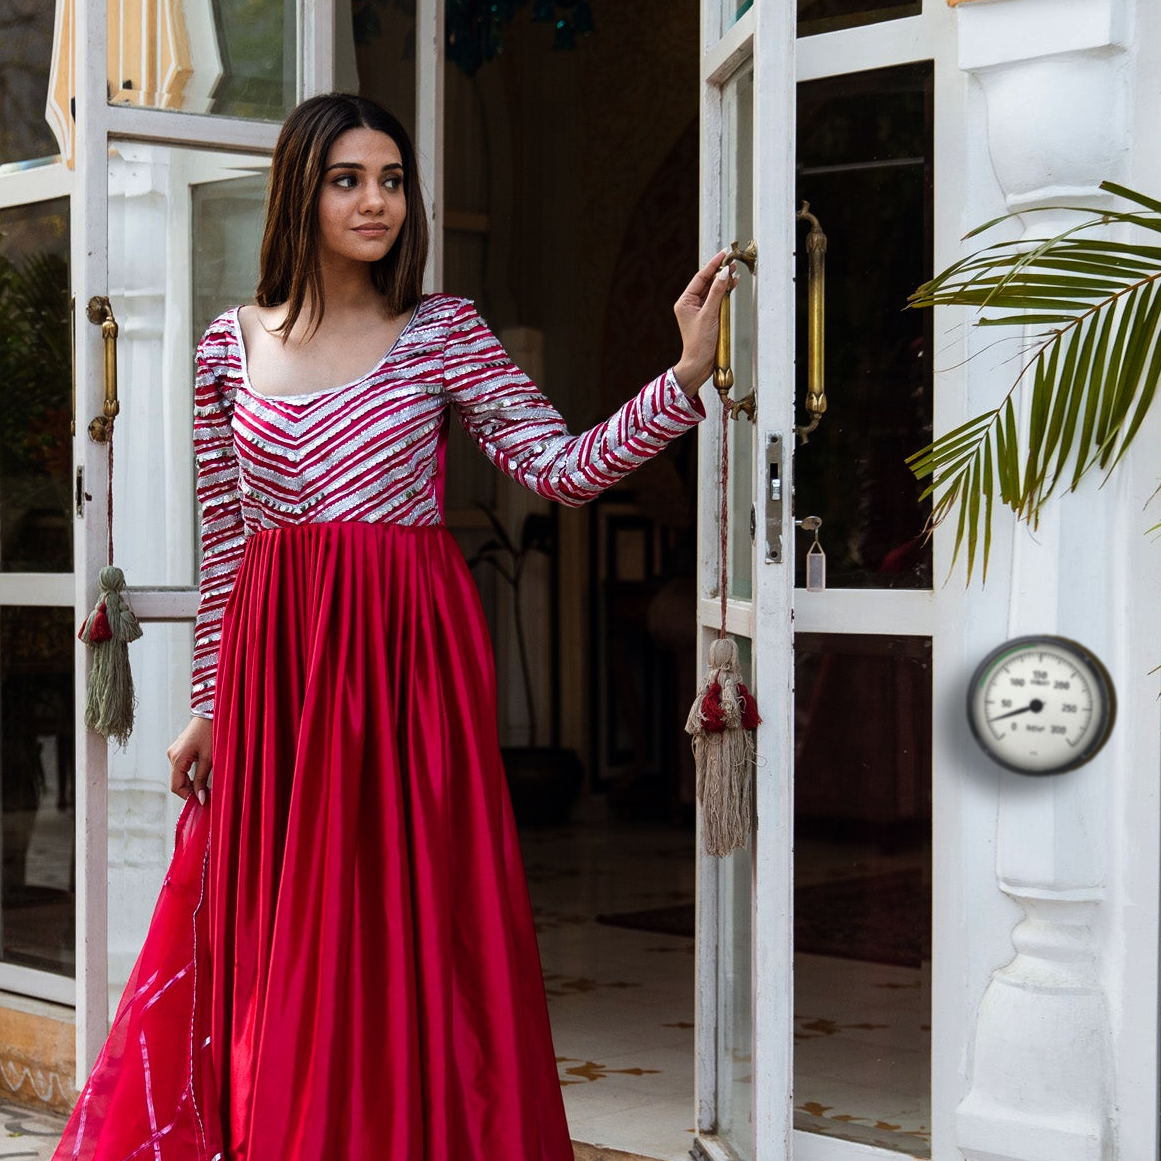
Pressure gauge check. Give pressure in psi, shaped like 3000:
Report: 25
